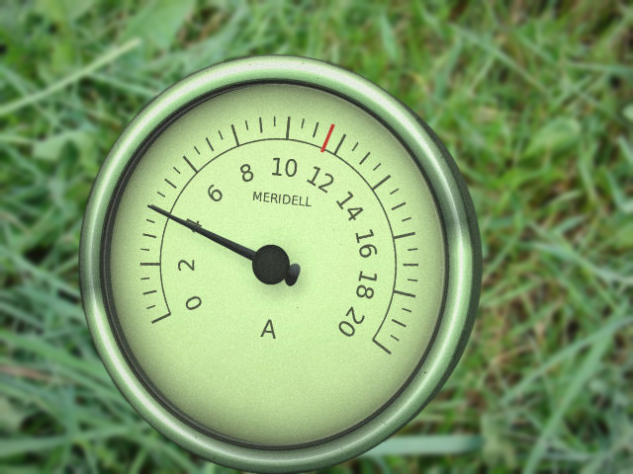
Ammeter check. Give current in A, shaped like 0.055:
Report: 4
